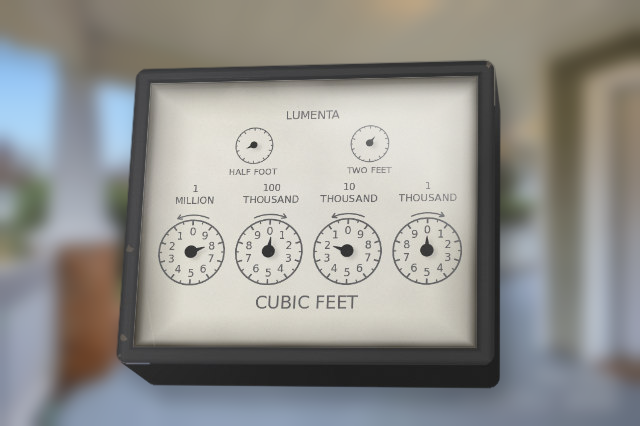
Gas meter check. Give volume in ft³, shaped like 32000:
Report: 802000
